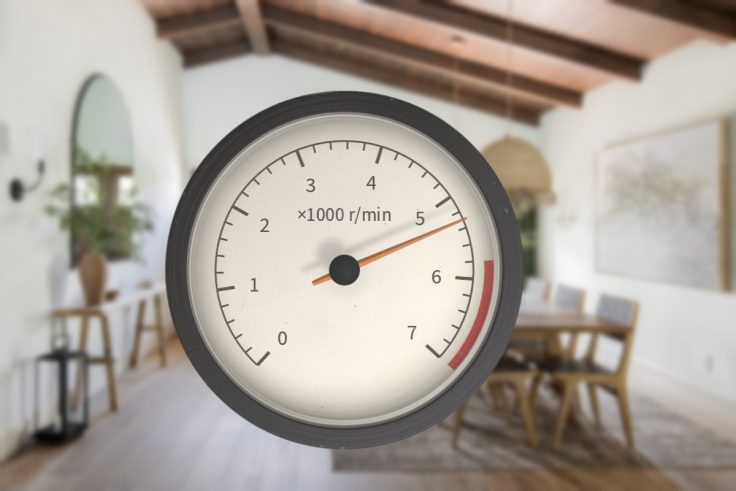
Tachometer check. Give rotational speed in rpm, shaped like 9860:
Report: 5300
